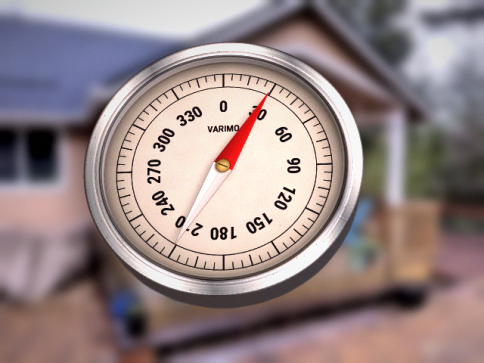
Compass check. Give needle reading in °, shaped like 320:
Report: 30
